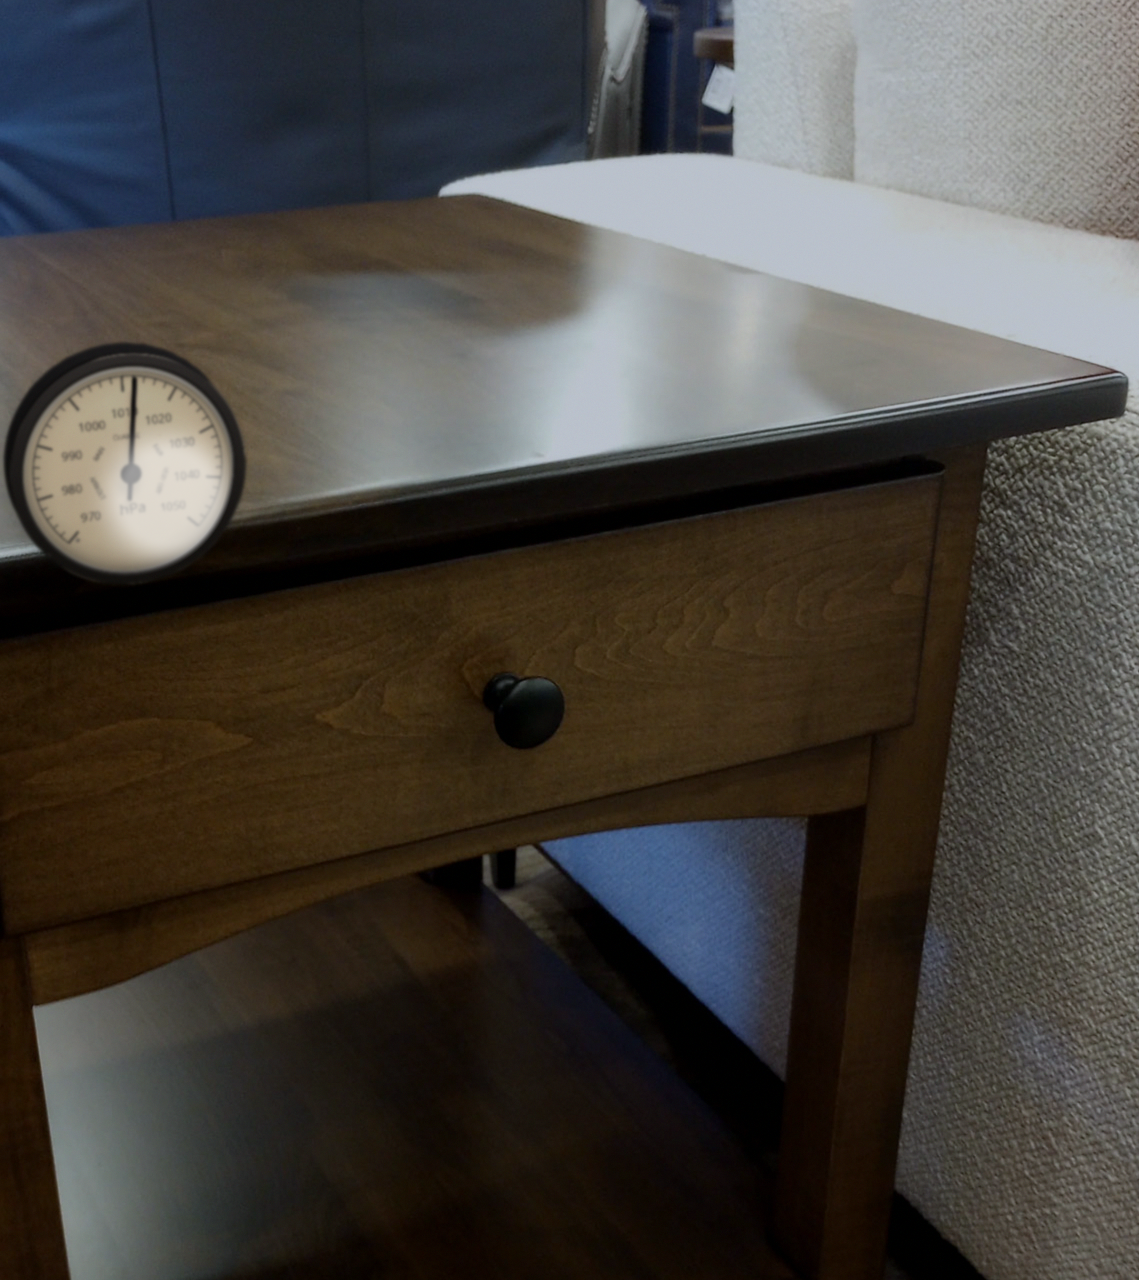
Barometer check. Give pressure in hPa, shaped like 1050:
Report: 1012
